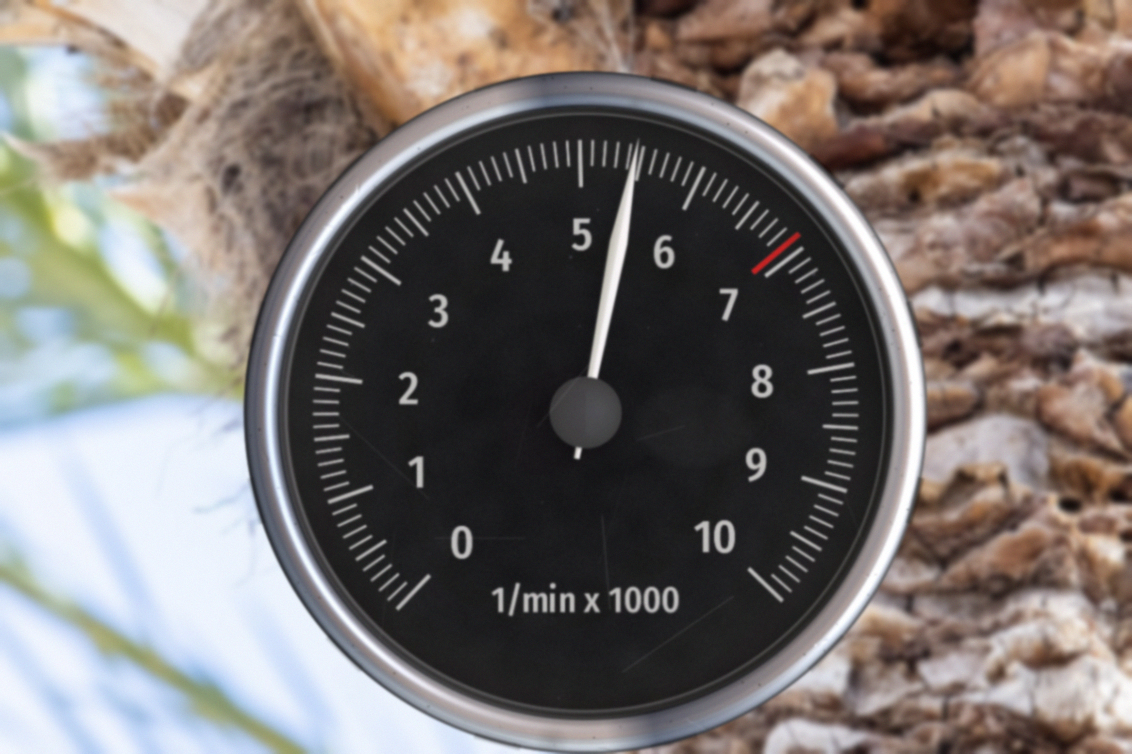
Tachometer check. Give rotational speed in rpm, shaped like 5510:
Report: 5450
